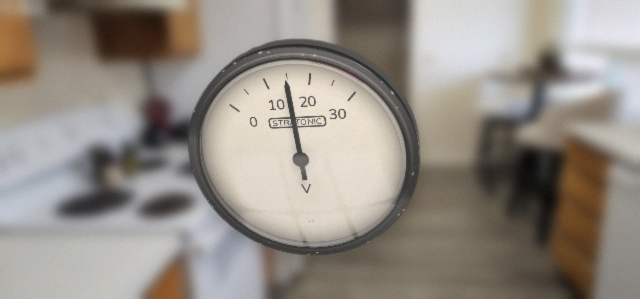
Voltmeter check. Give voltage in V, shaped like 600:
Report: 15
